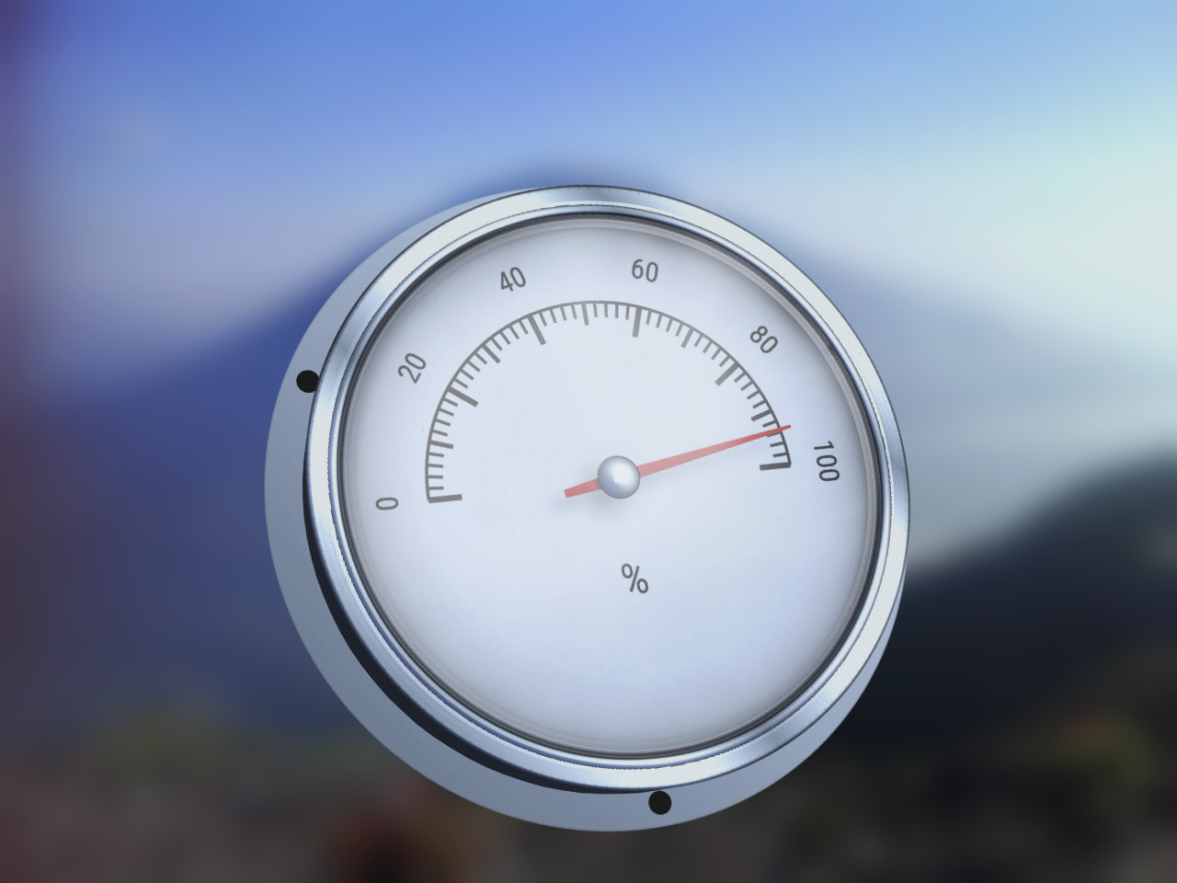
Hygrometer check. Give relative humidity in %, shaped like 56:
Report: 94
